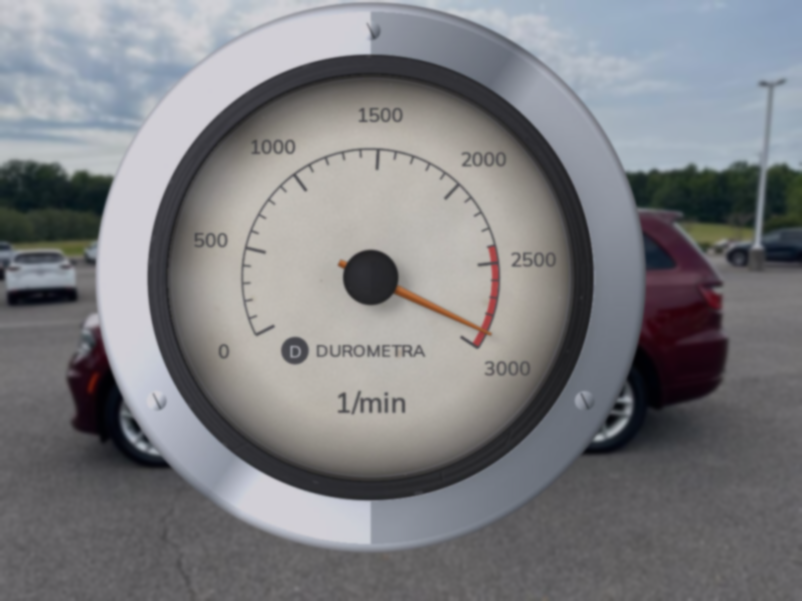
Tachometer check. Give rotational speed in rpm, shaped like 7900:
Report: 2900
